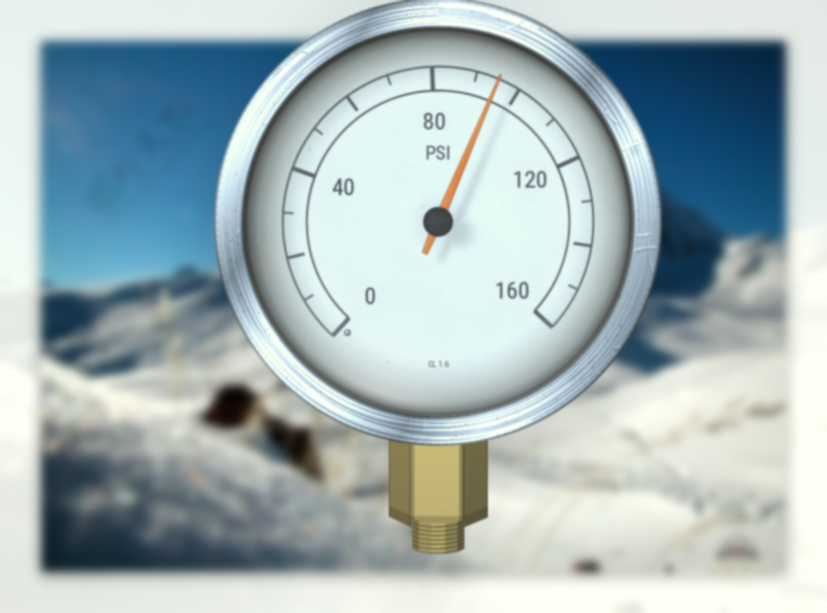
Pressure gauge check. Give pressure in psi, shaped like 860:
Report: 95
